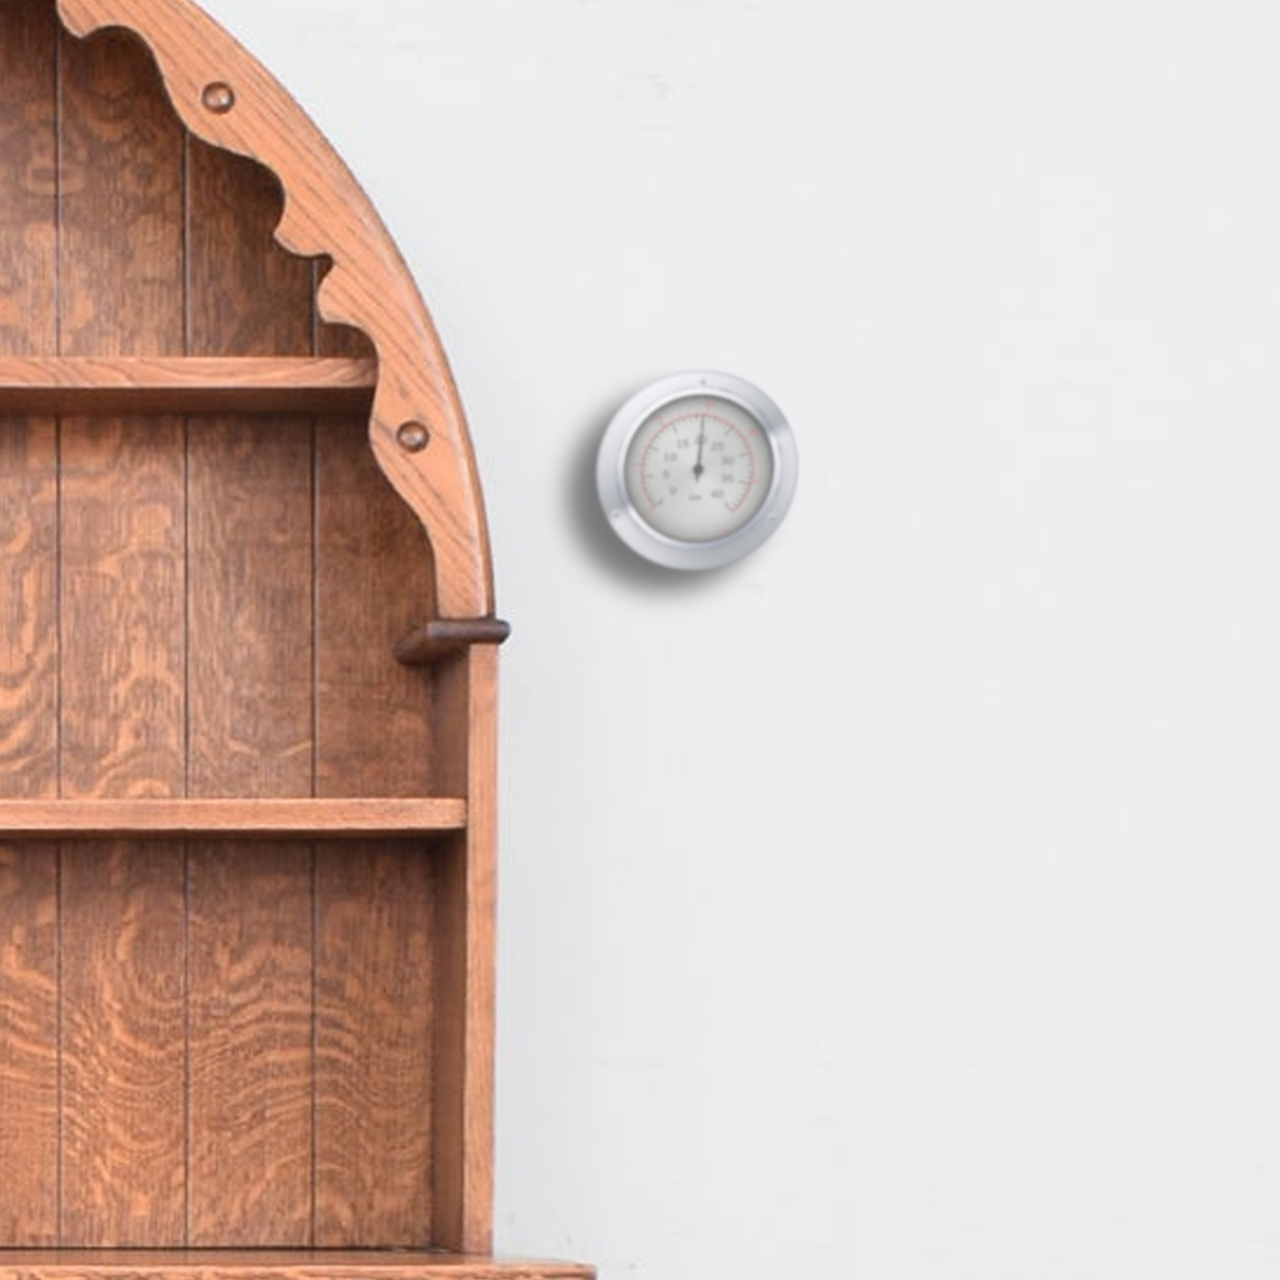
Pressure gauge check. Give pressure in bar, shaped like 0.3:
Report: 20
